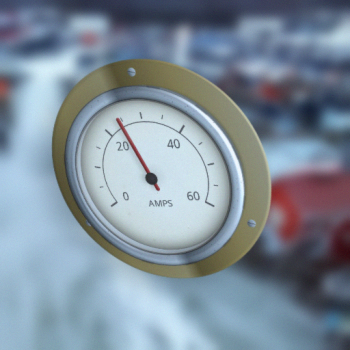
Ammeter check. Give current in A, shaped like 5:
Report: 25
